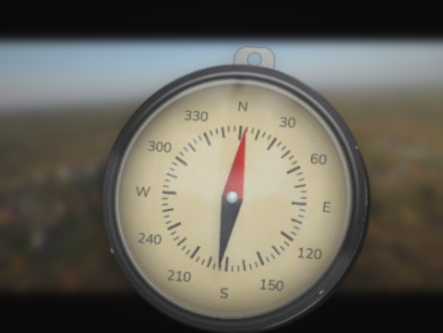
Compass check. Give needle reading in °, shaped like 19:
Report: 5
